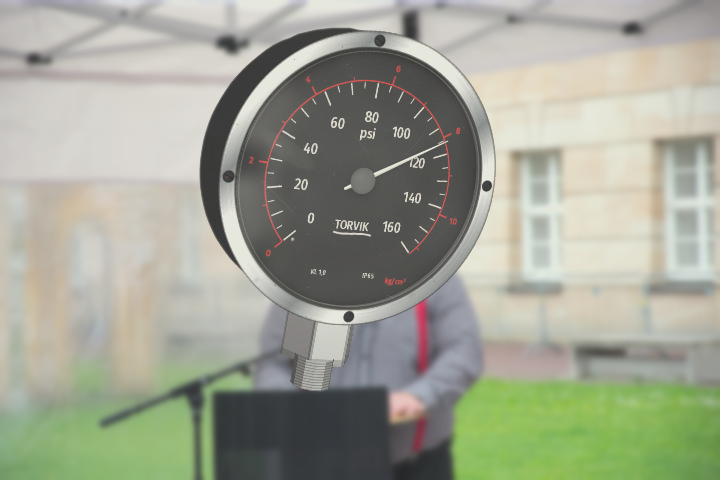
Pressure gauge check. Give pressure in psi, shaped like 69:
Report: 115
